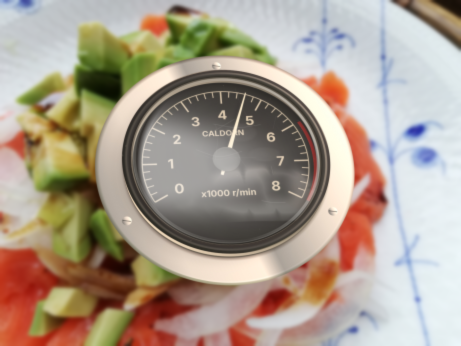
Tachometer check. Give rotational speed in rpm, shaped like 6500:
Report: 4600
